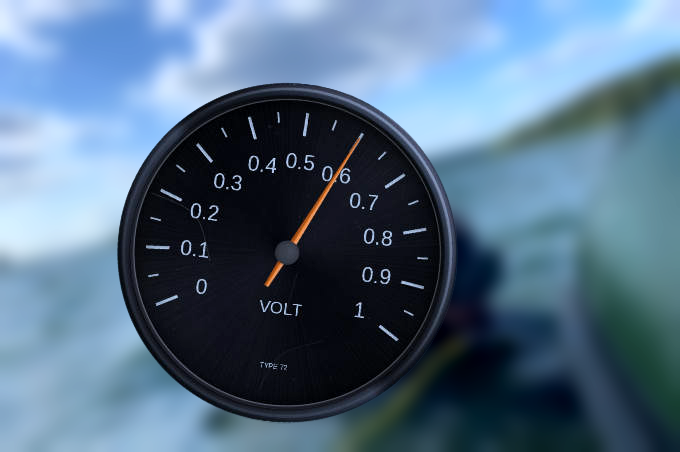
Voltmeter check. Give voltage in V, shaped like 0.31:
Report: 0.6
